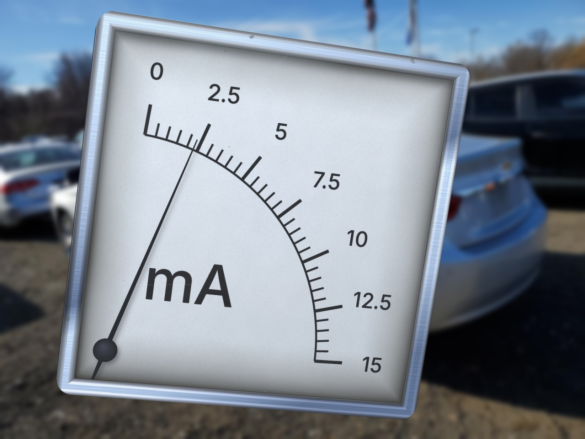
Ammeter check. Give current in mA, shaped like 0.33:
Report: 2.25
